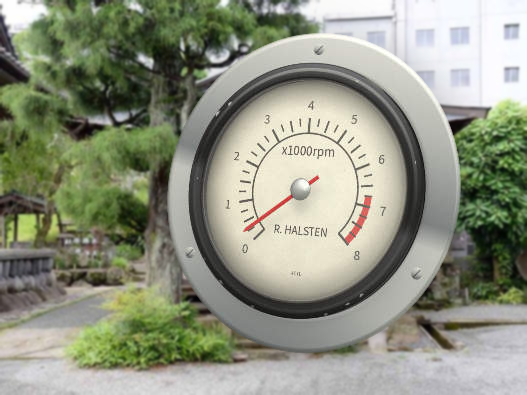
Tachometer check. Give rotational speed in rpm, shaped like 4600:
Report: 250
